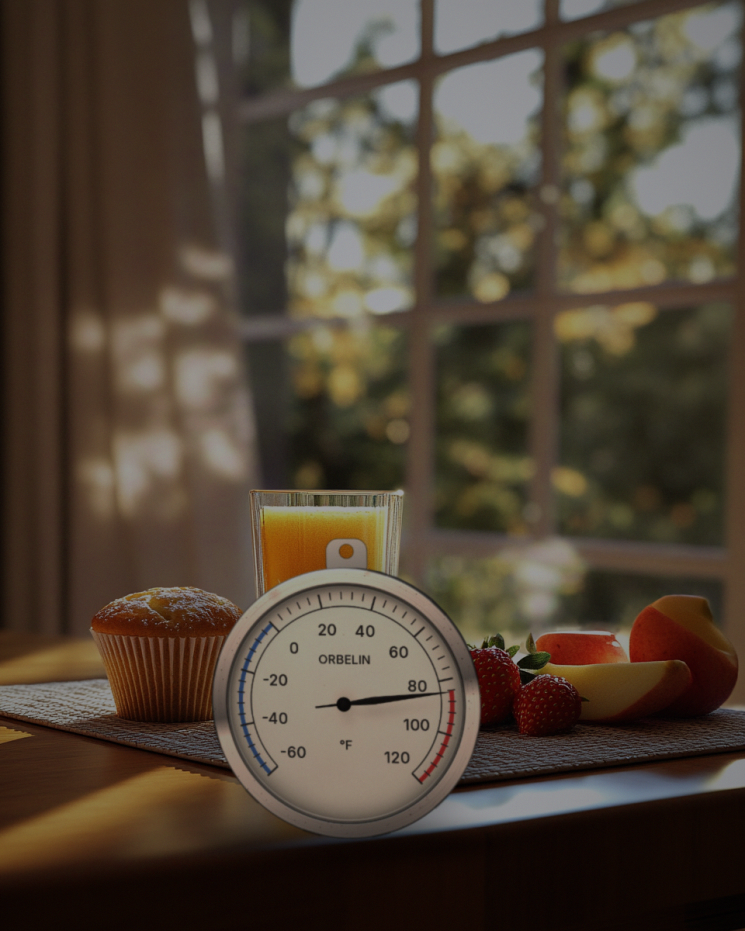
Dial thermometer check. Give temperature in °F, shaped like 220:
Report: 84
